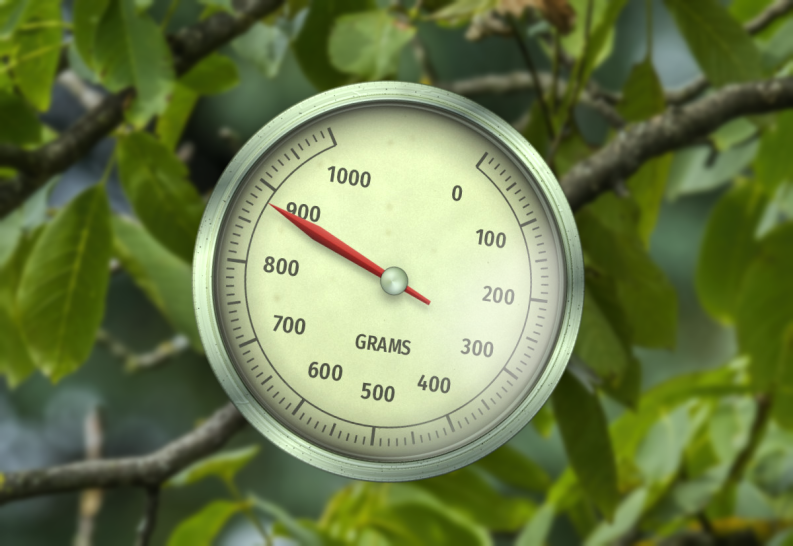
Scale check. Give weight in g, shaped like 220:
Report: 880
